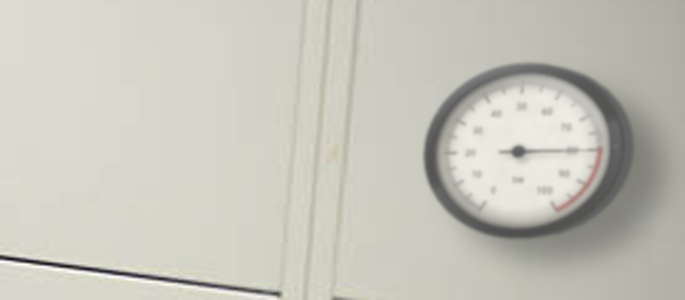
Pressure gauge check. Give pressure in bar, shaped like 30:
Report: 80
